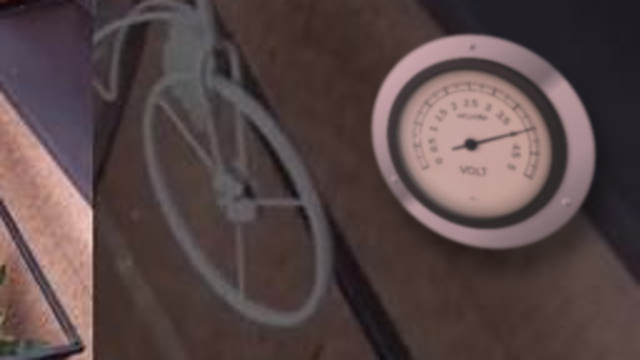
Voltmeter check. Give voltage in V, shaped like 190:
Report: 4
